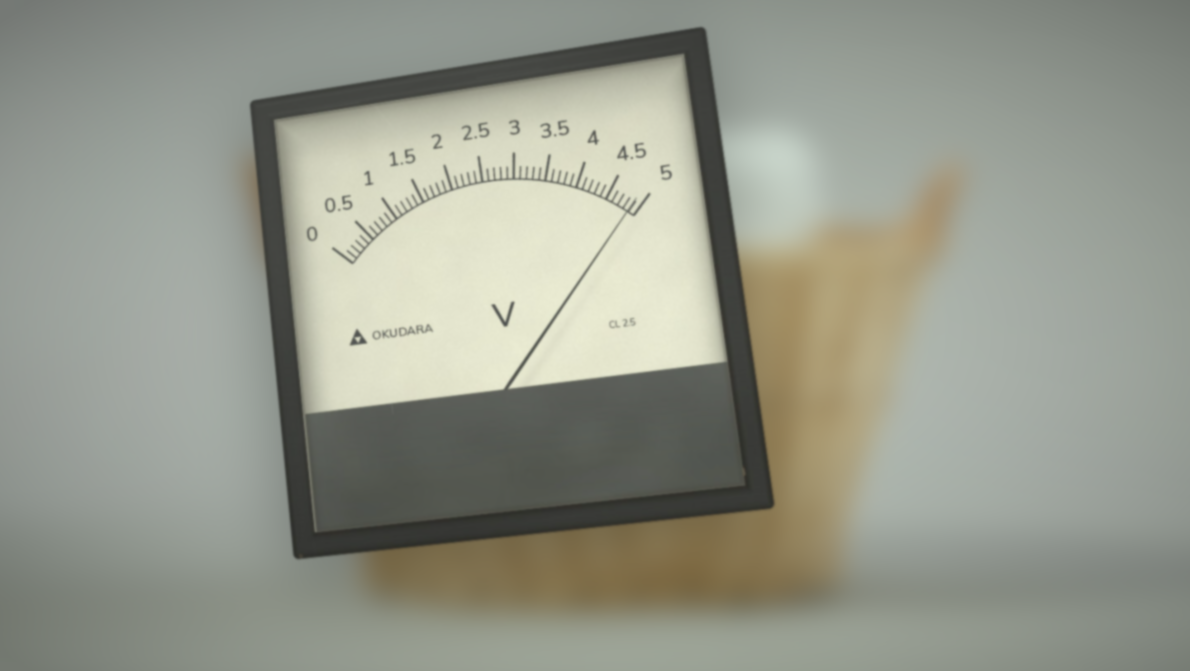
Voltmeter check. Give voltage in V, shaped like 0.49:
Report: 4.9
